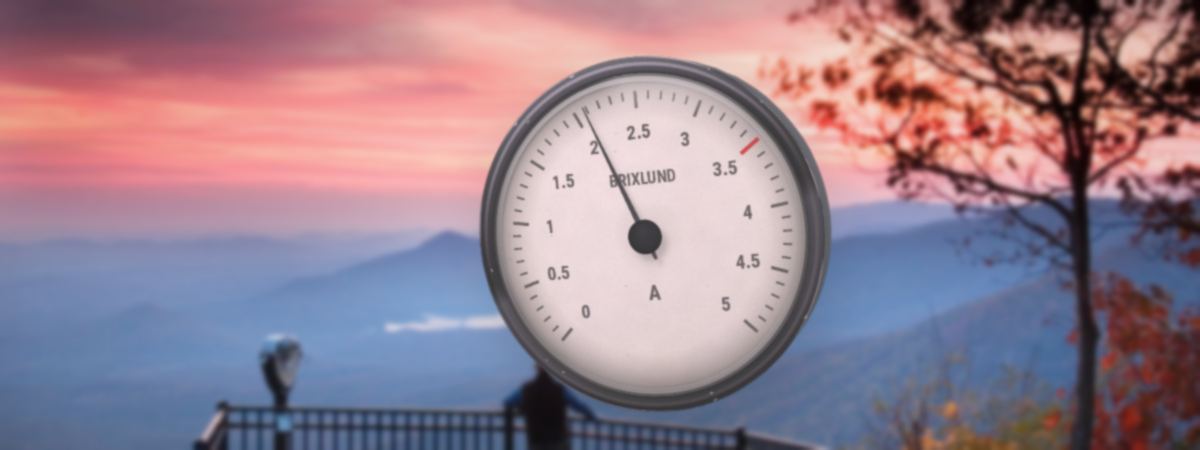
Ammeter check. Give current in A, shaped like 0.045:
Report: 2.1
